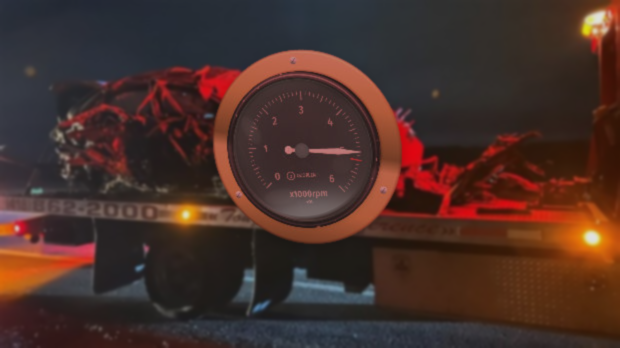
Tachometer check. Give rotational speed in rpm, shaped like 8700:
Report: 5000
